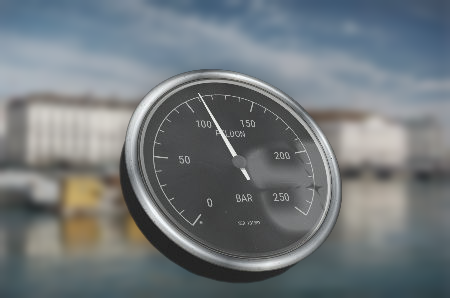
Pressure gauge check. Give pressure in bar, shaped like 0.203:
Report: 110
